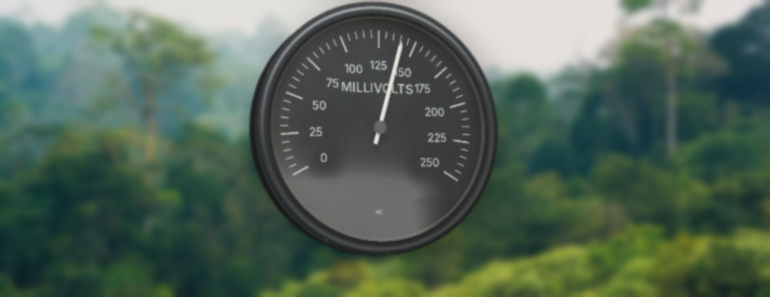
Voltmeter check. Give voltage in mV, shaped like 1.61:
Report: 140
